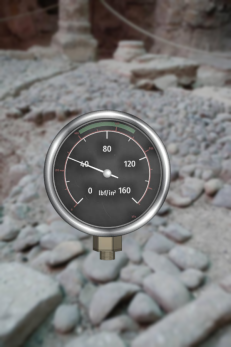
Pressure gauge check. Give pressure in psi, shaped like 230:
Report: 40
